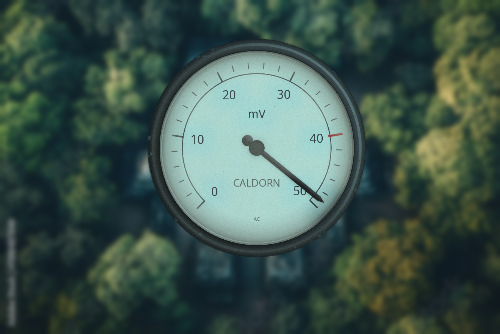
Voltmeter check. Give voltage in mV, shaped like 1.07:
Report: 49
